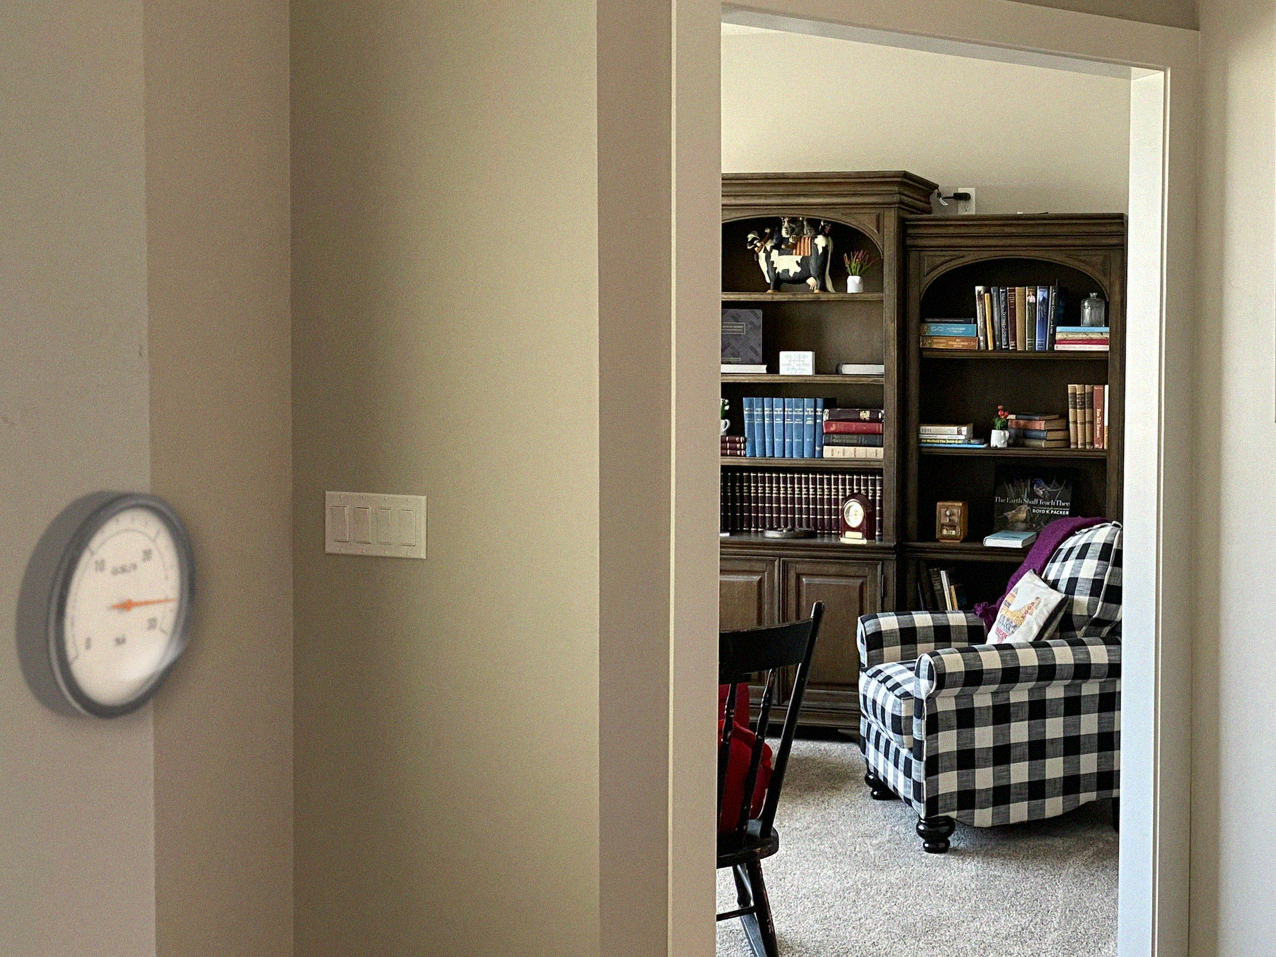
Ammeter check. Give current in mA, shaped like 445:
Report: 27
